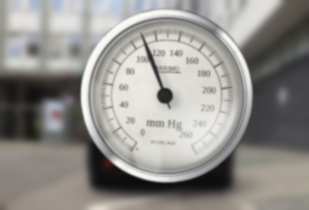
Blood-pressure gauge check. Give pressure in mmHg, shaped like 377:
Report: 110
